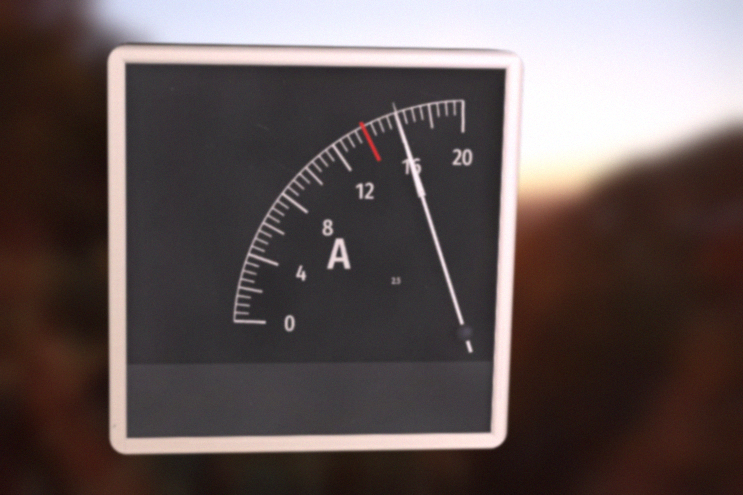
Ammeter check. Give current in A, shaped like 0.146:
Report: 16
